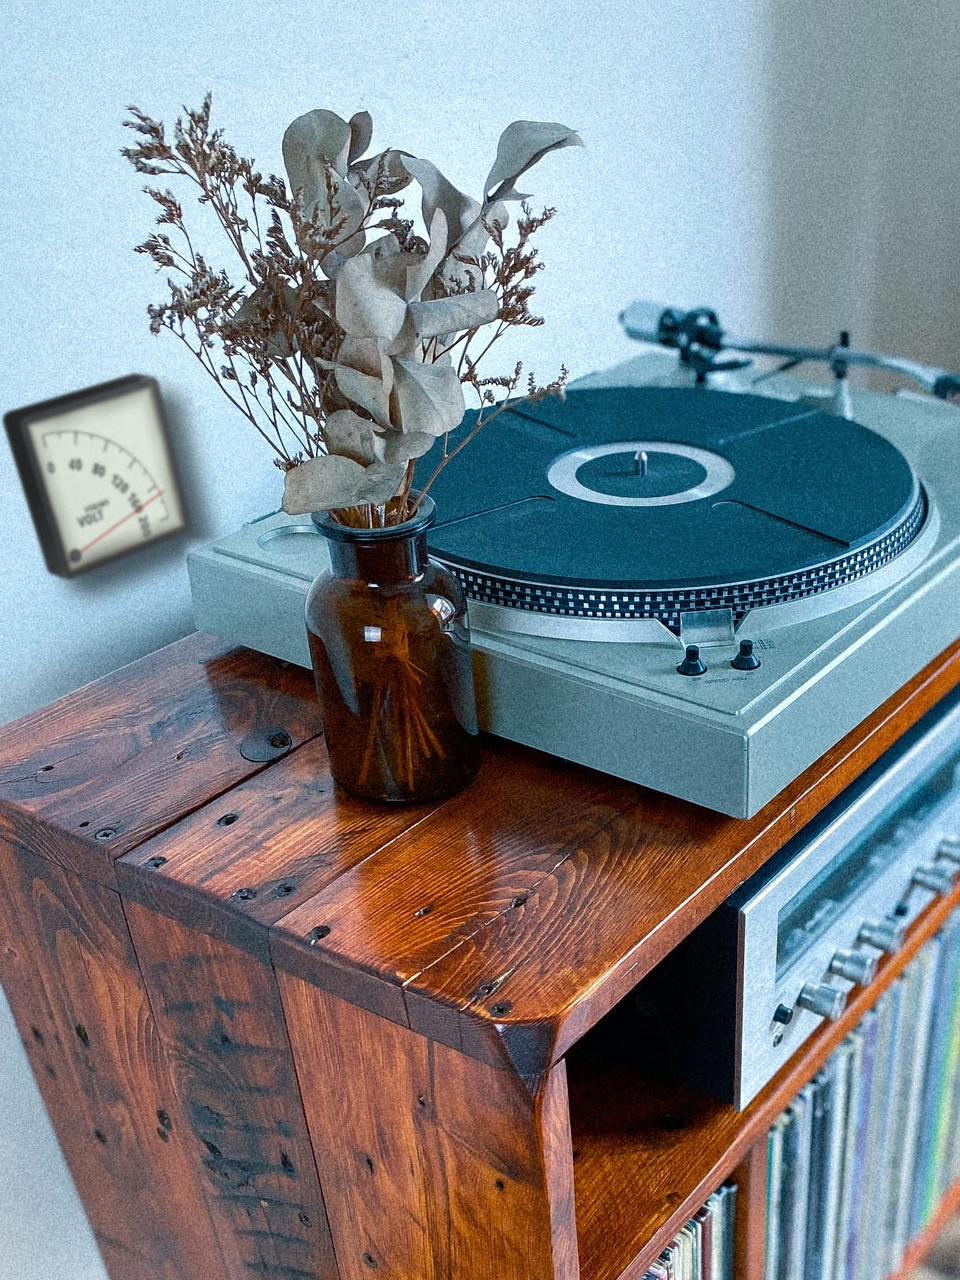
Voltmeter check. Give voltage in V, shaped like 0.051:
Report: 170
